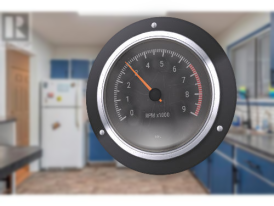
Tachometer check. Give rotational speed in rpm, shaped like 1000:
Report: 3000
